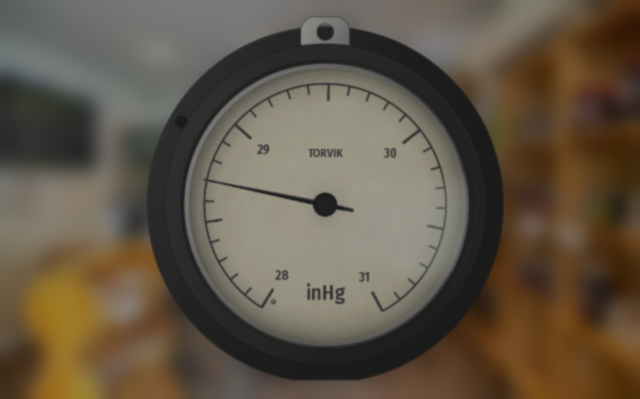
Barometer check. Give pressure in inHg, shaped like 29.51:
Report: 28.7
